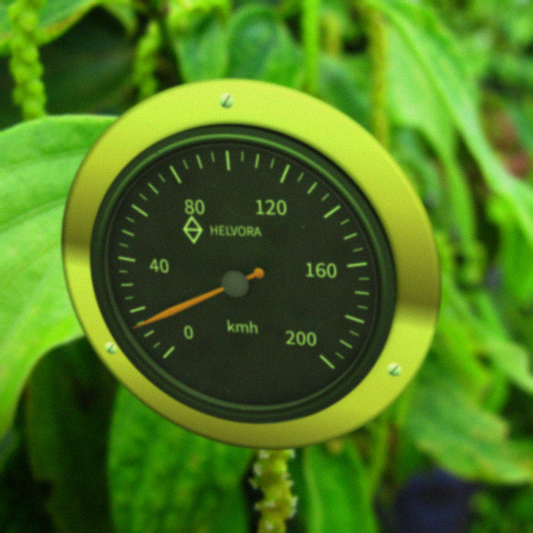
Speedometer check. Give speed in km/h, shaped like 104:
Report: 15
